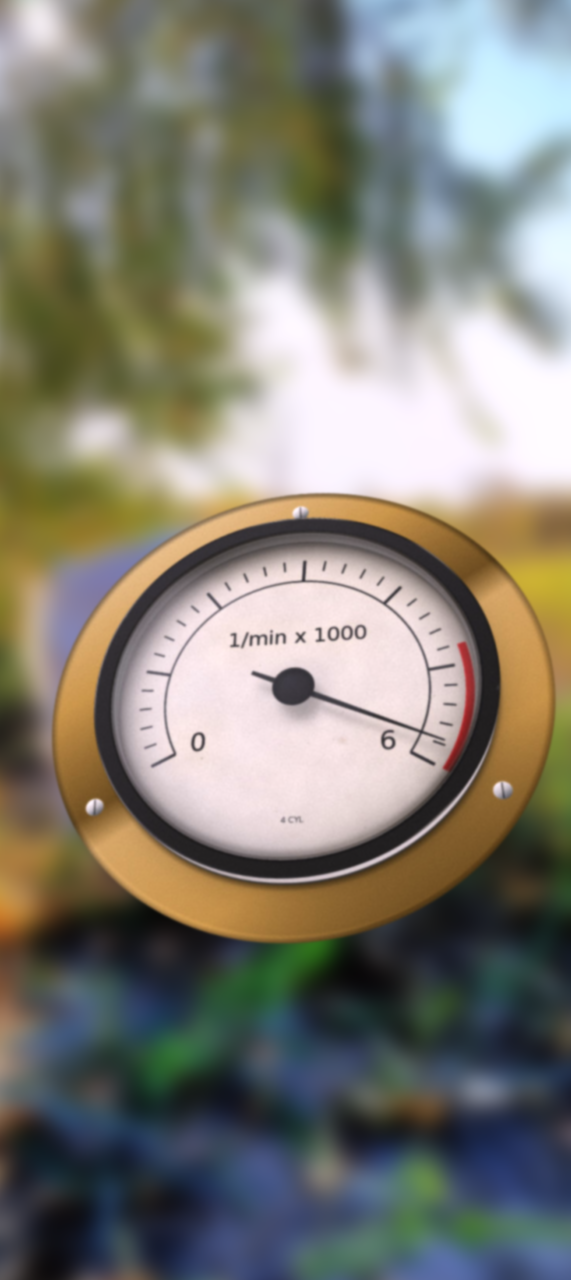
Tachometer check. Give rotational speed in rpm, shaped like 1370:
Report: 5800
